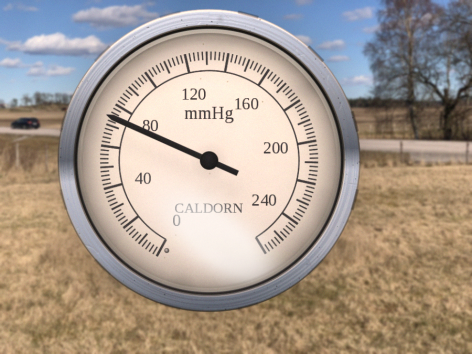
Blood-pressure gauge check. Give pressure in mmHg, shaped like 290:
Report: 74
